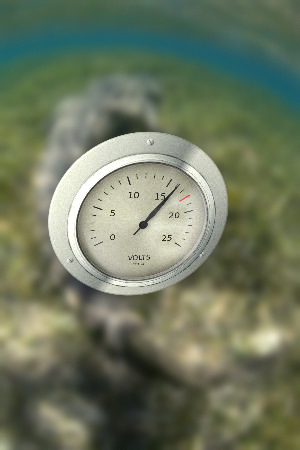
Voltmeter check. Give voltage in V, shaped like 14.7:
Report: 16
